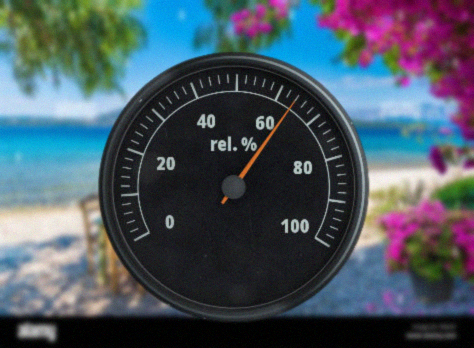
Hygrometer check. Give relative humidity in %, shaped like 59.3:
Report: 64
